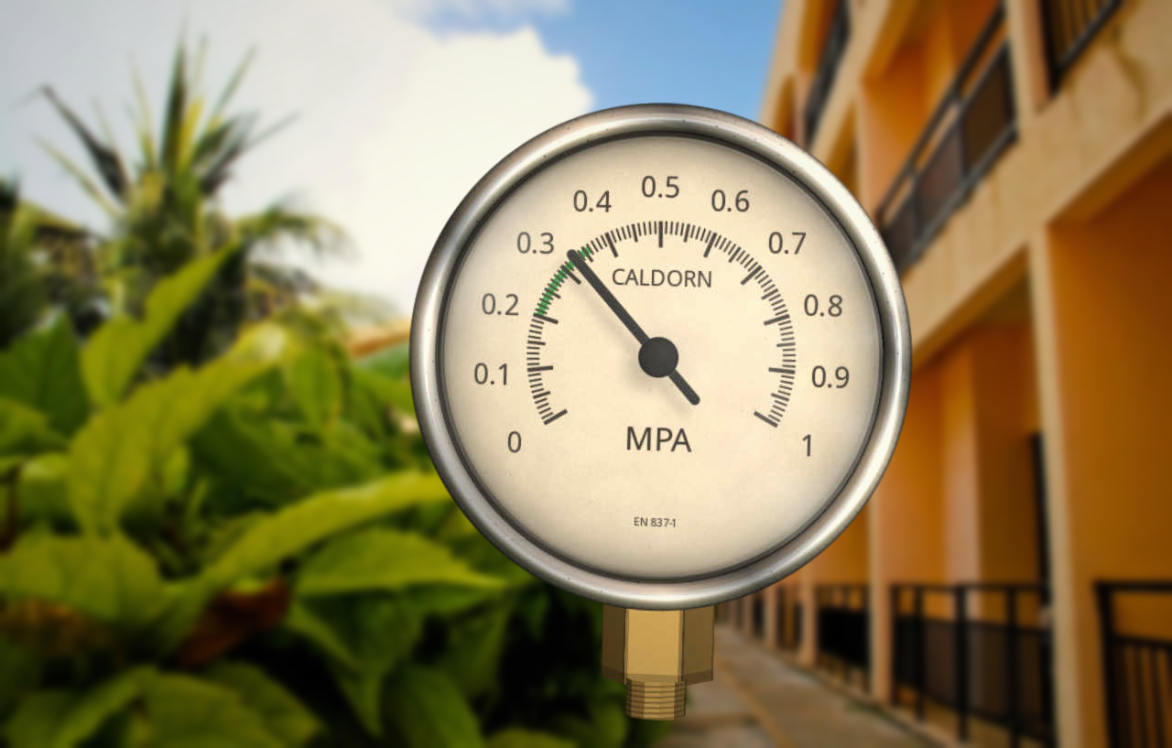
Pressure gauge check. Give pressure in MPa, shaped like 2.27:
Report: 0.33
